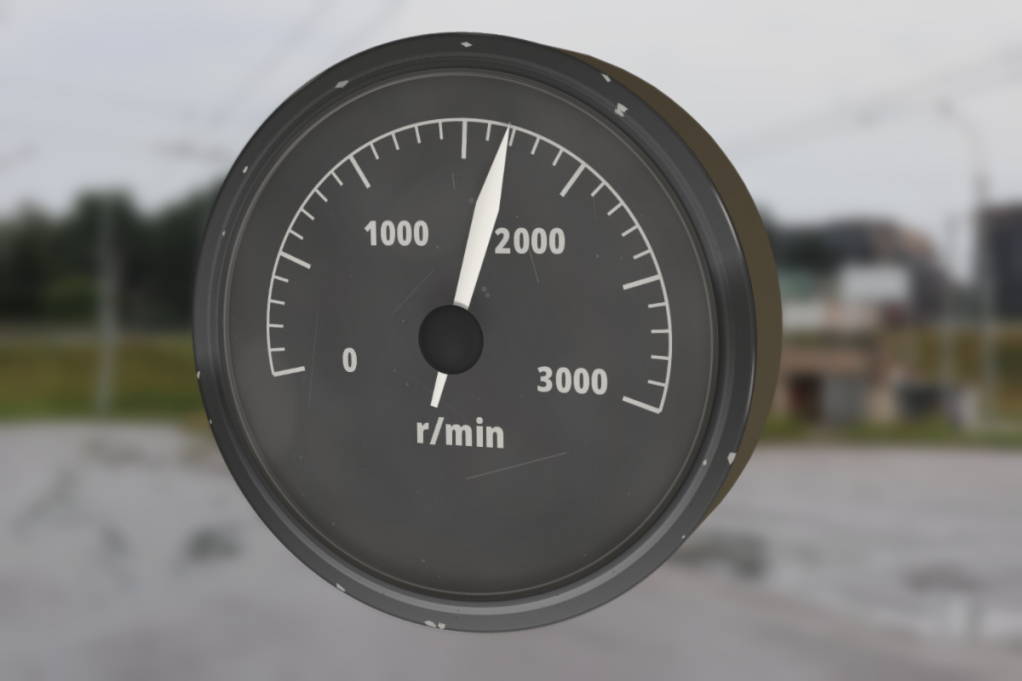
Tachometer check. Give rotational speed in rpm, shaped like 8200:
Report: 1700
